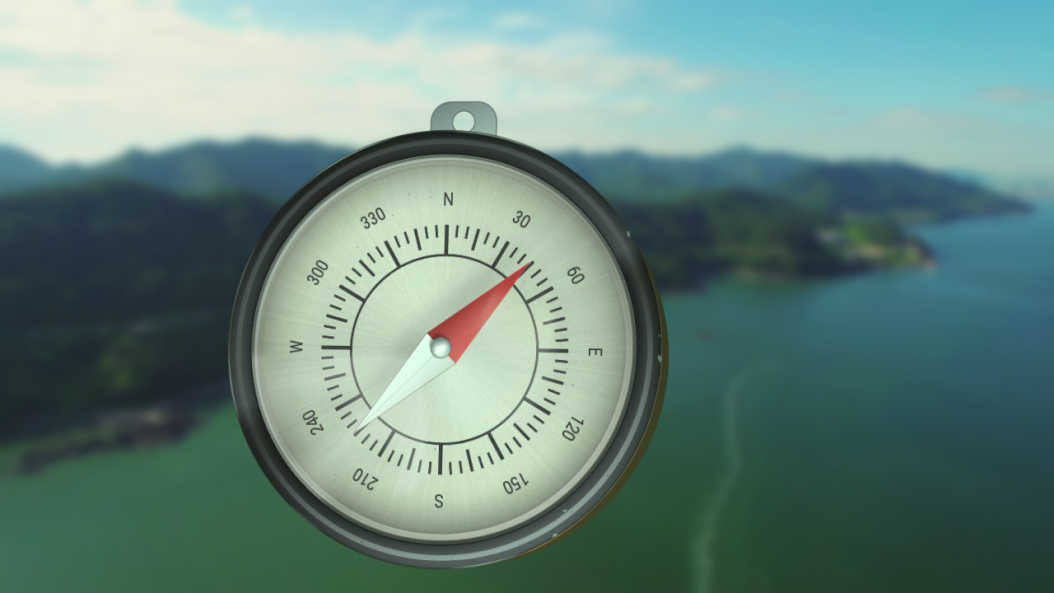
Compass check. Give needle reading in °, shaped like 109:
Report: 45
